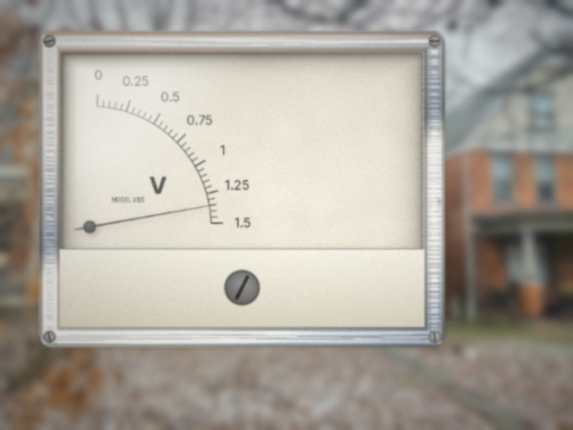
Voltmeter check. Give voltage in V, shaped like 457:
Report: 1.35
